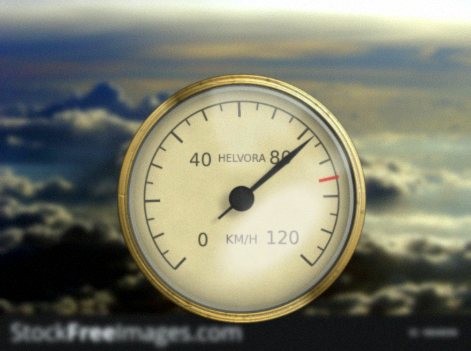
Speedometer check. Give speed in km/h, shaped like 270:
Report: 82.5
